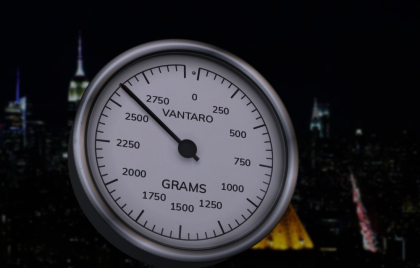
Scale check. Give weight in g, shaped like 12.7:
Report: 2600
